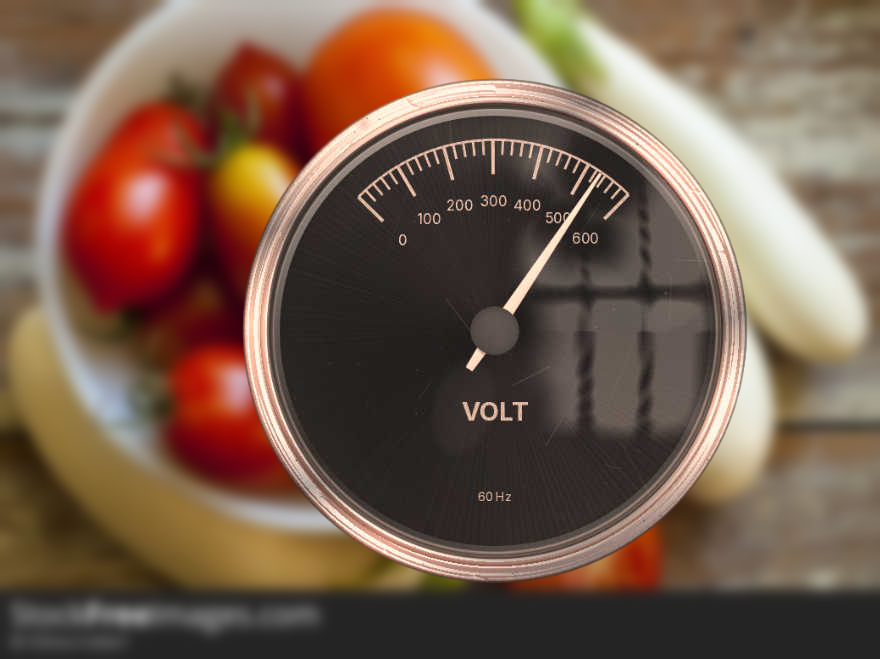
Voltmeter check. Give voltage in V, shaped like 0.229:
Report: 530
